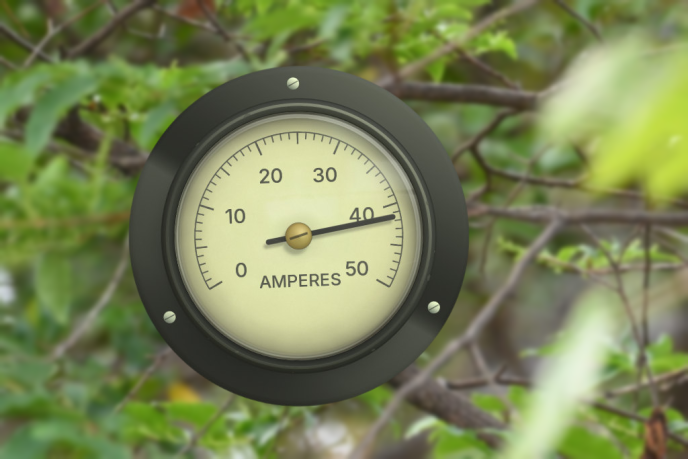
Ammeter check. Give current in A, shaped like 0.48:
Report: 41.5
